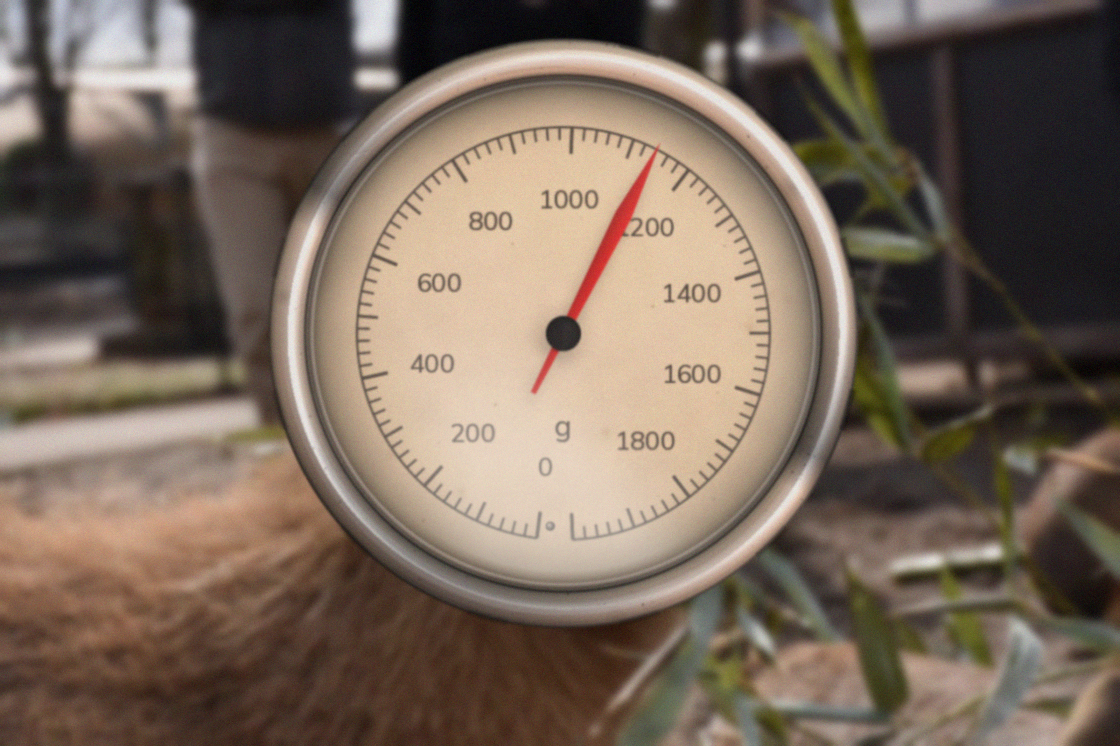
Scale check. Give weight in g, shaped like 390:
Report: 1140
